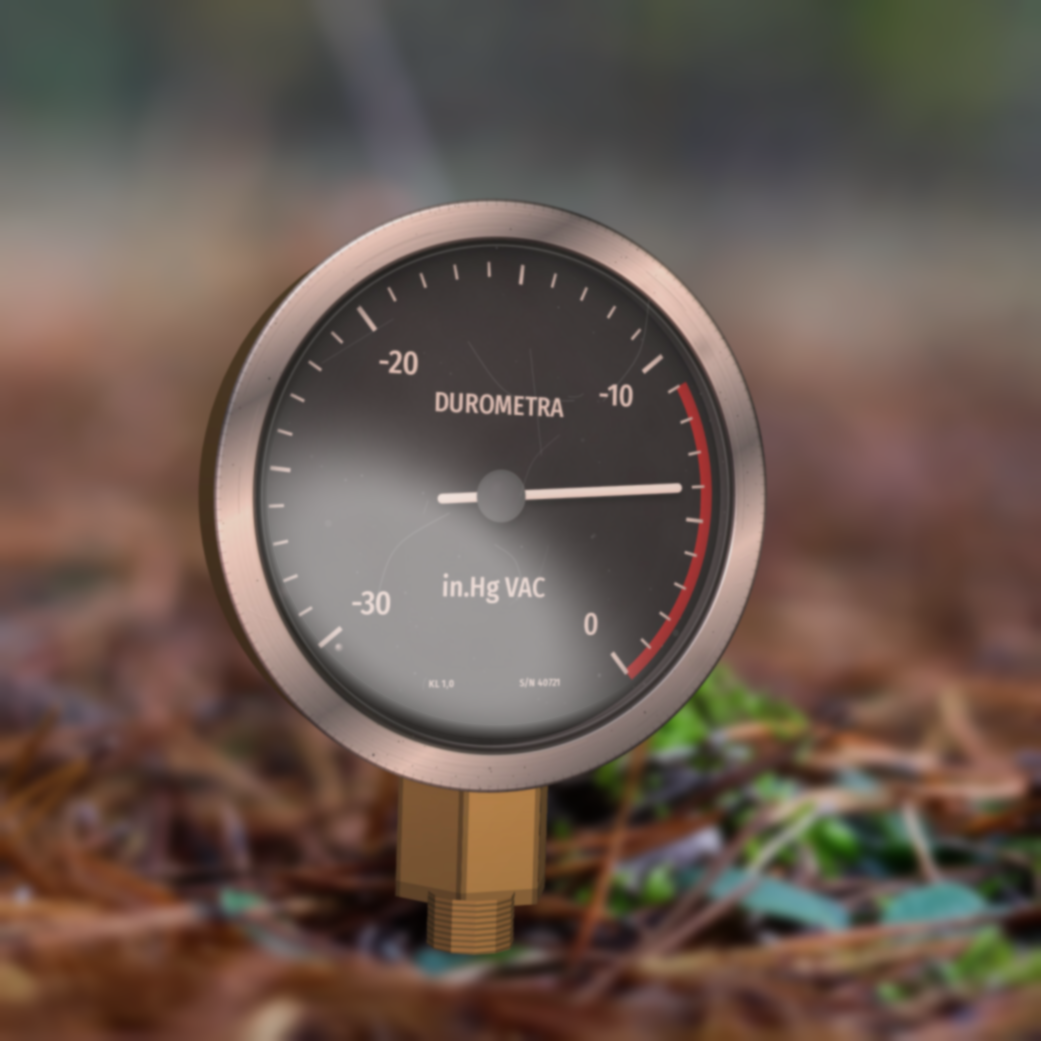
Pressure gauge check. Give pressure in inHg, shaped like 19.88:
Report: -6
